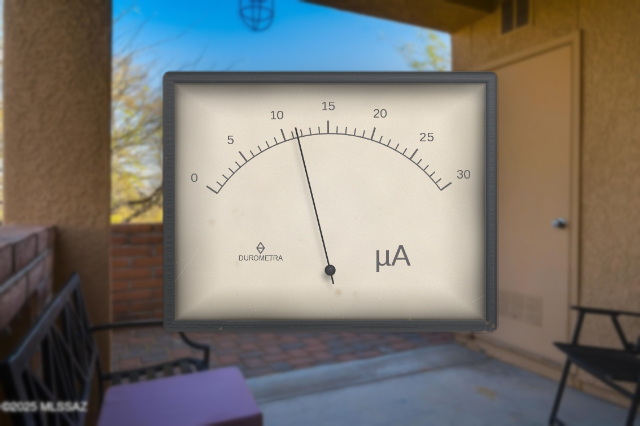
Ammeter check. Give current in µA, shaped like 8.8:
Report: 11.5
